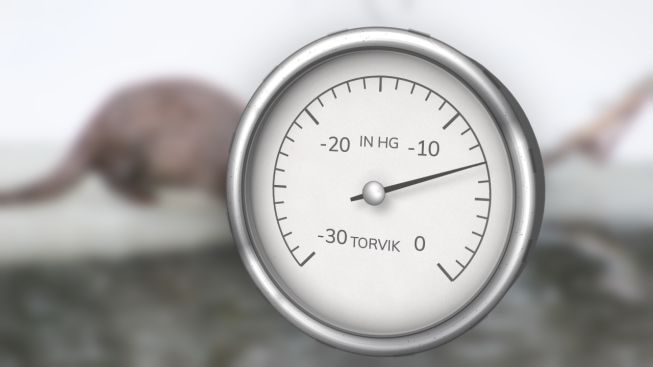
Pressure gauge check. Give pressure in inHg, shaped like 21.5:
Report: -7
